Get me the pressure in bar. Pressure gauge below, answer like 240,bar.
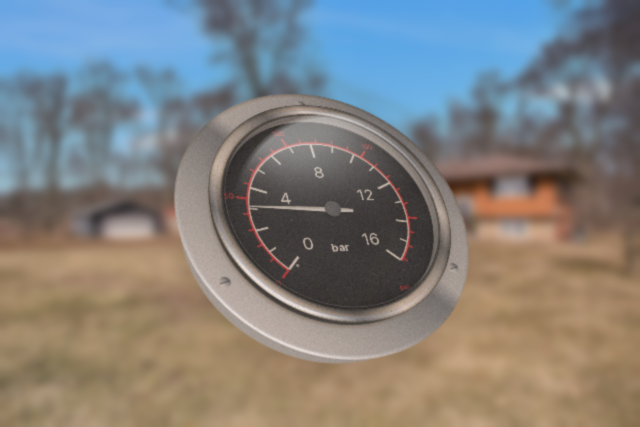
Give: 3,bar
